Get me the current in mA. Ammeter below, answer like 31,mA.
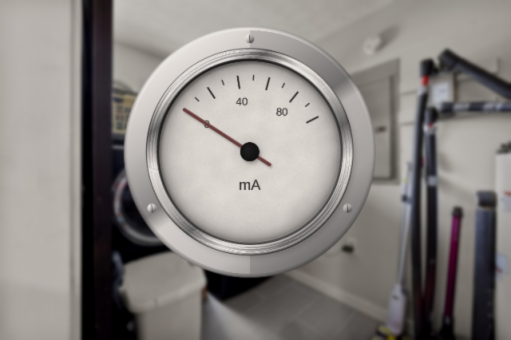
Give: 0,mA
